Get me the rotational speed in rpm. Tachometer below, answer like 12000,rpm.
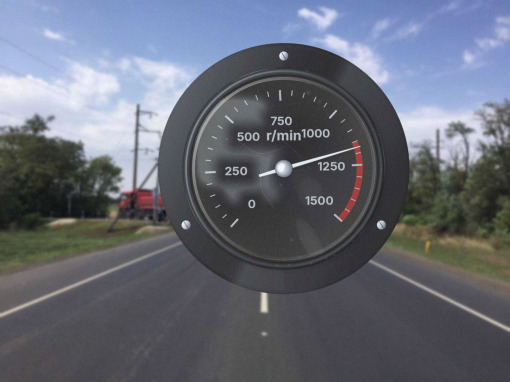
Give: 1175,rpm
